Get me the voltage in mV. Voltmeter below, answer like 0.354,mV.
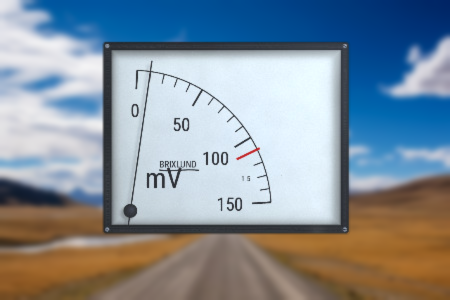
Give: 10,mV
